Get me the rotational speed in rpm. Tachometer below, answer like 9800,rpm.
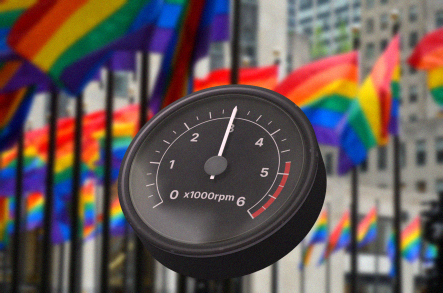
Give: 3000,rpm
